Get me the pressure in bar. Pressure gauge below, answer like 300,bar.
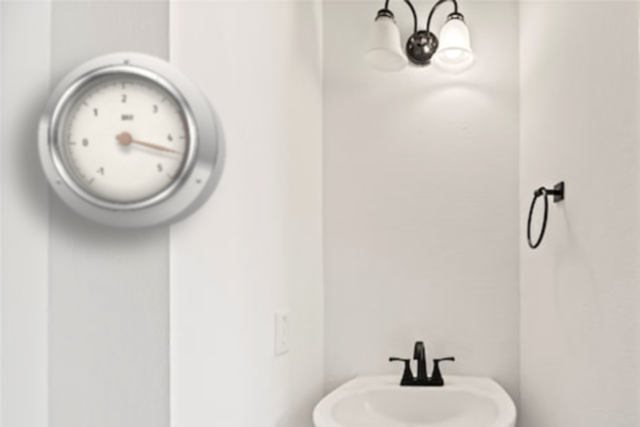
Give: 4.4,bar
